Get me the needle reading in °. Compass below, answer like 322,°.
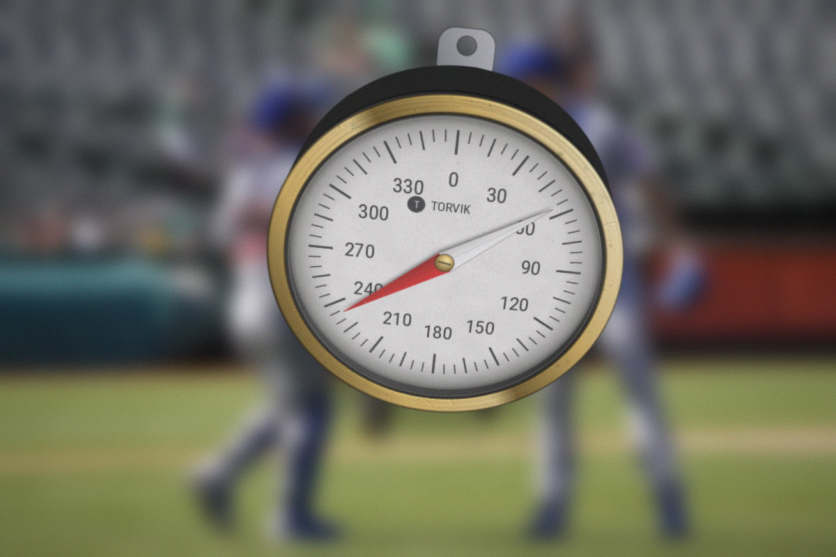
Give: 235,°
